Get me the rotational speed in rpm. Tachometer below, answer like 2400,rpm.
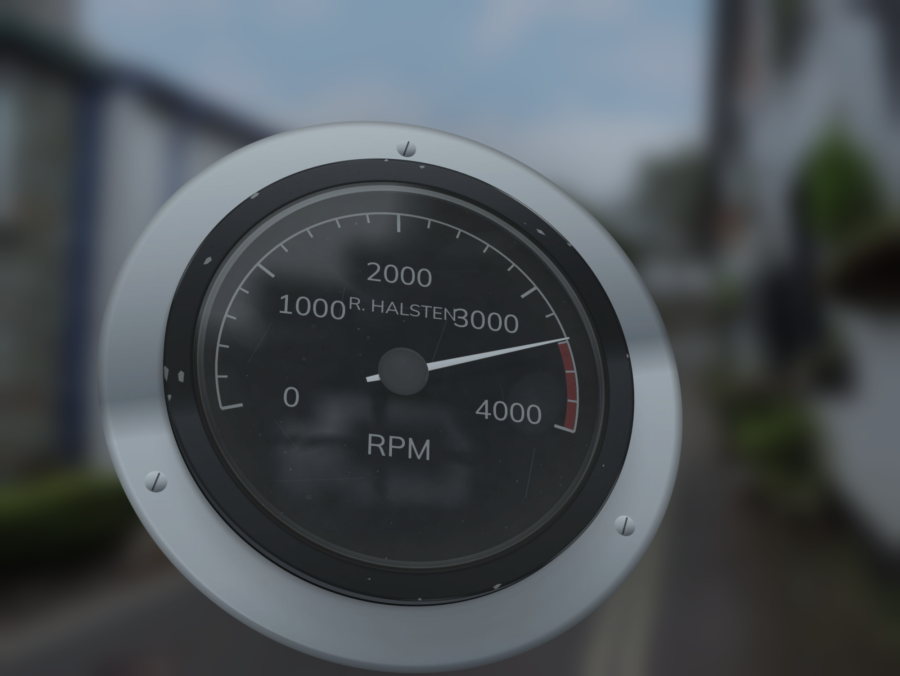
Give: 3400,rpm
